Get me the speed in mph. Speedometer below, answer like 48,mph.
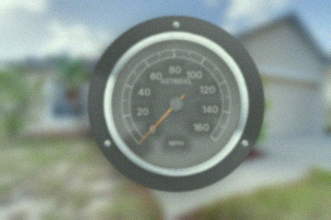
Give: 0,mph
